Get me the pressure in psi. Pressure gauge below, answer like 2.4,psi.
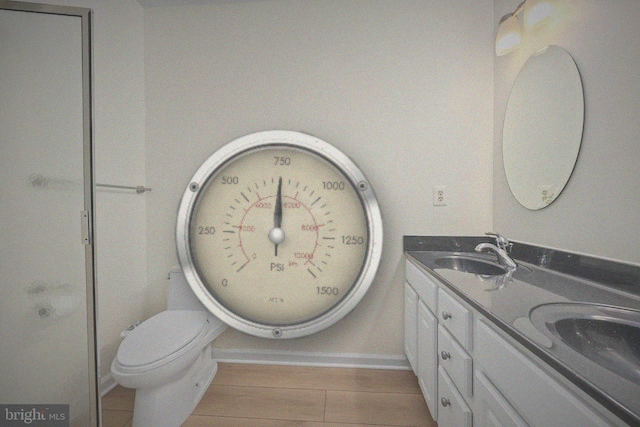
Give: 750,psi
